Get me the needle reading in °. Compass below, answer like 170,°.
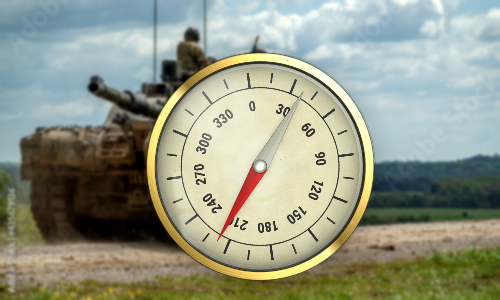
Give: 217.5,°
